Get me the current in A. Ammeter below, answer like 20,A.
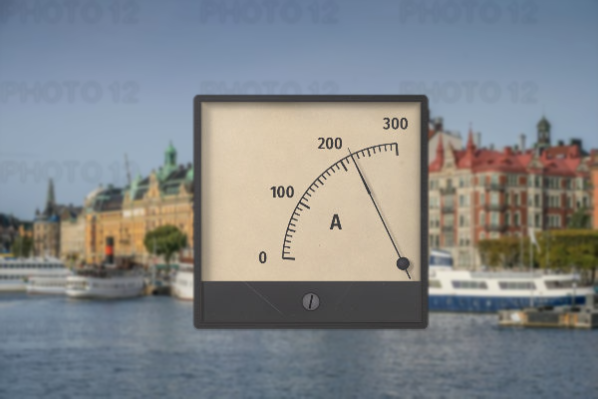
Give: 220,A
